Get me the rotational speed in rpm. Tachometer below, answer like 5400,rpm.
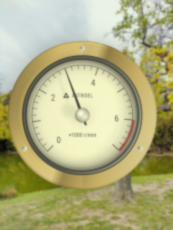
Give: 3000,rpm
